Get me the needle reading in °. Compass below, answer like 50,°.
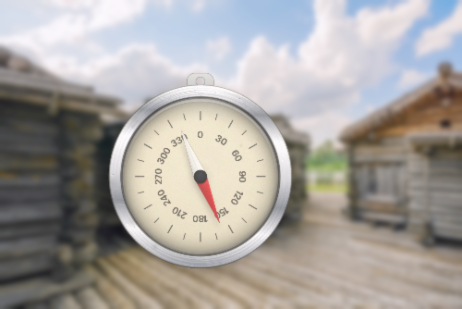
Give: 157.5,°
